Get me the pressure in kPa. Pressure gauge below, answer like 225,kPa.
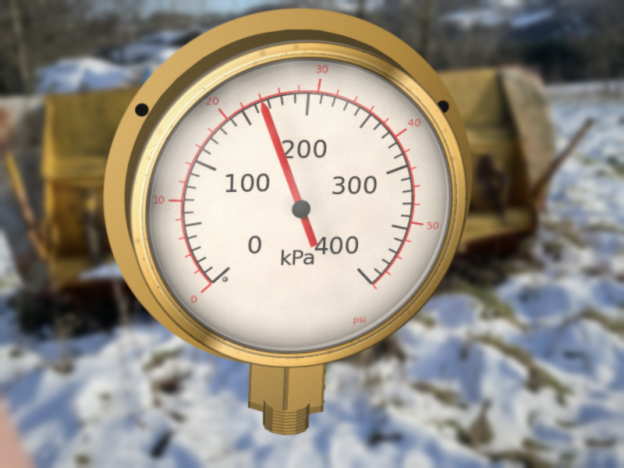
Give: 165,kPa
